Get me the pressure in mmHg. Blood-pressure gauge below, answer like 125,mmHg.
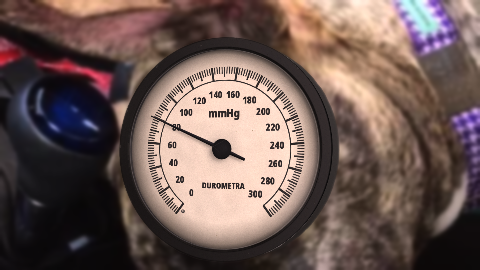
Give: 80,mmHg
